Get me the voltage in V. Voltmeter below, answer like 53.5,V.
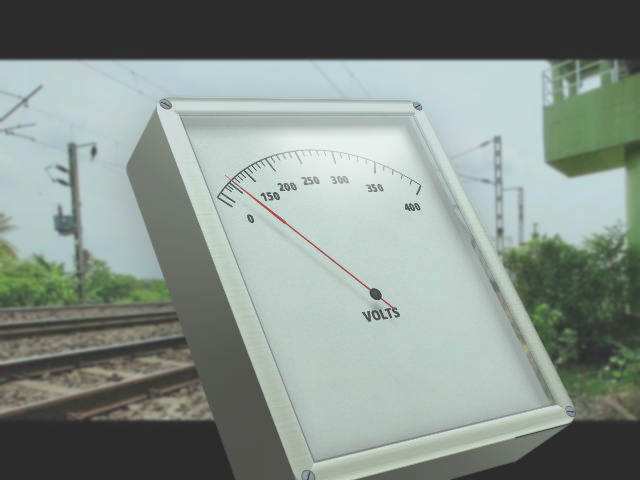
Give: 100,V
